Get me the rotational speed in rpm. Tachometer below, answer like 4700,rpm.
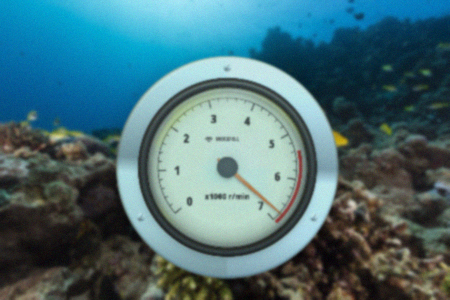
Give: 6800,rpm
